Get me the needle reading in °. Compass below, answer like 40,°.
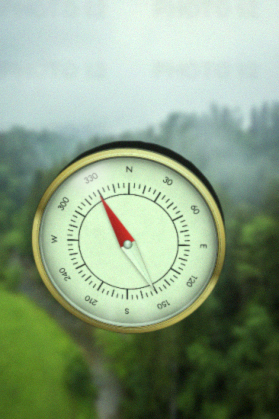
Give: 330,°
